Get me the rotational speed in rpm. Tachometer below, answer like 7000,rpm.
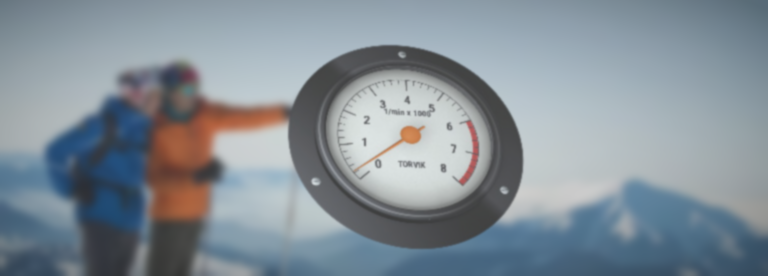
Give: 200,rpm
